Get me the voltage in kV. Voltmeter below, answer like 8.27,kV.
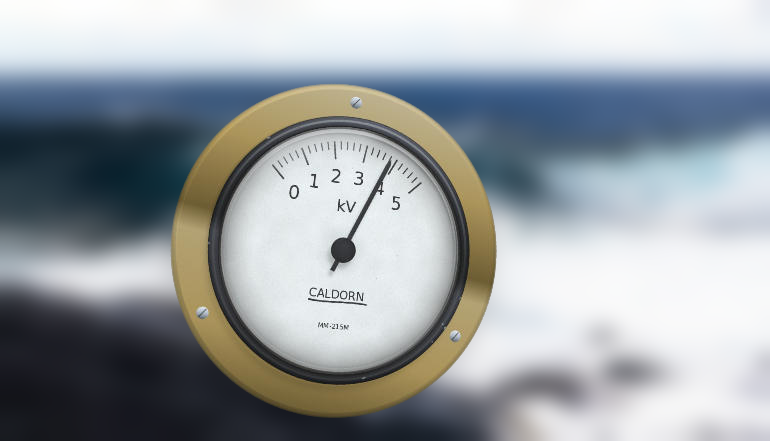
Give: 3.8,kV
